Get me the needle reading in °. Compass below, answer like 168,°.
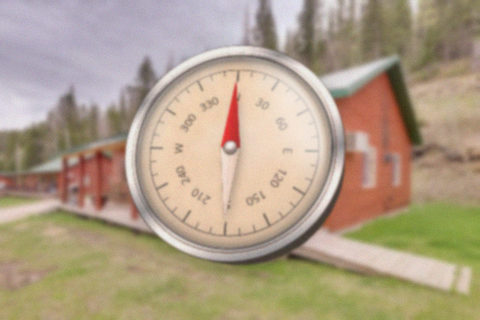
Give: 0,°
